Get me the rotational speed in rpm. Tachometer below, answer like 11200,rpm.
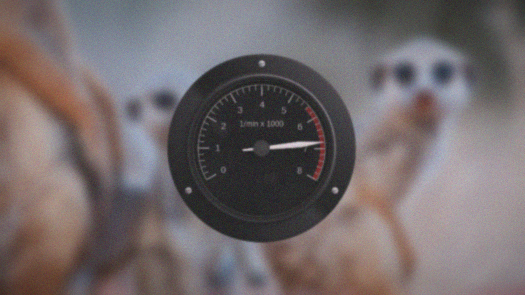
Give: 6800,rpm
